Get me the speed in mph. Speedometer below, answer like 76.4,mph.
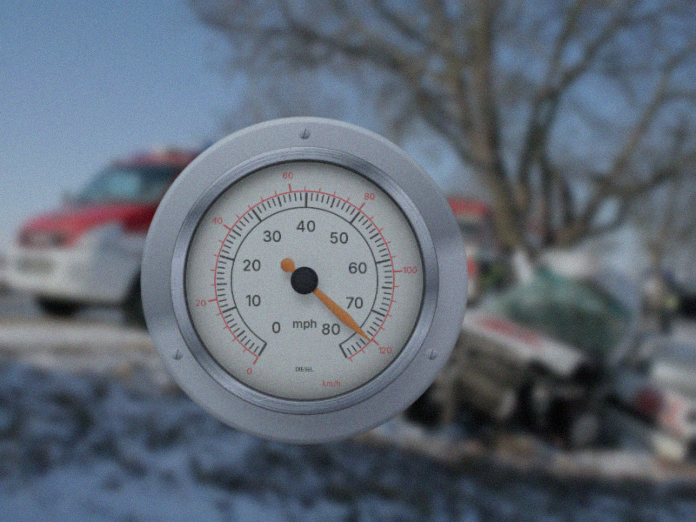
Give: 75,mph
